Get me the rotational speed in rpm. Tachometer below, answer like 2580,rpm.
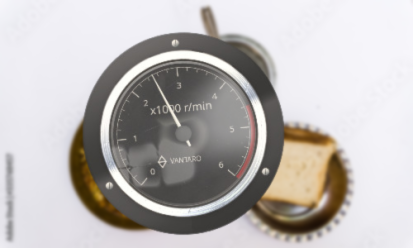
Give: 2500,rpm
